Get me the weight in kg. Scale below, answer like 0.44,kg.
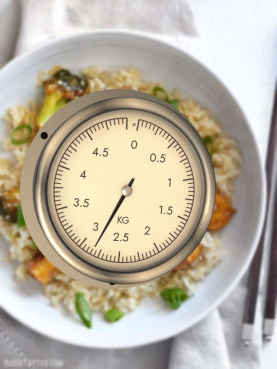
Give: 2.85,kg
